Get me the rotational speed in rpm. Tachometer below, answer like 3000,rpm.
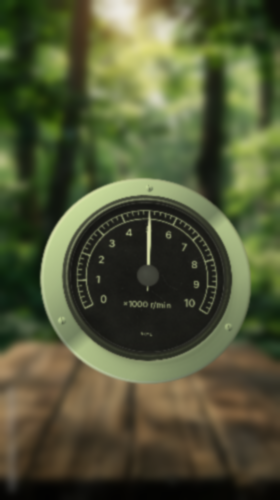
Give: 5000,rpm
